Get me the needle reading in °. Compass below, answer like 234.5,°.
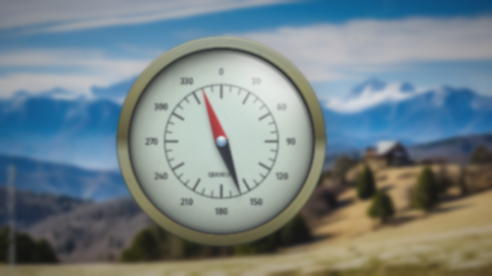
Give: 340,°
